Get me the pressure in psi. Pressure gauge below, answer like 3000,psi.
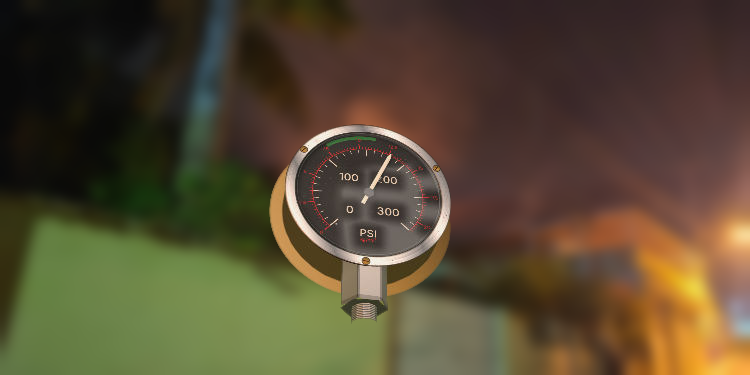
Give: 180,psi
